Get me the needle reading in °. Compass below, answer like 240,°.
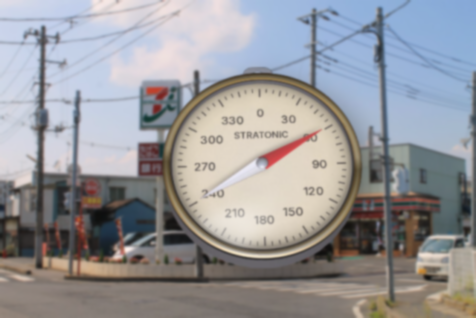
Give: 60,°
